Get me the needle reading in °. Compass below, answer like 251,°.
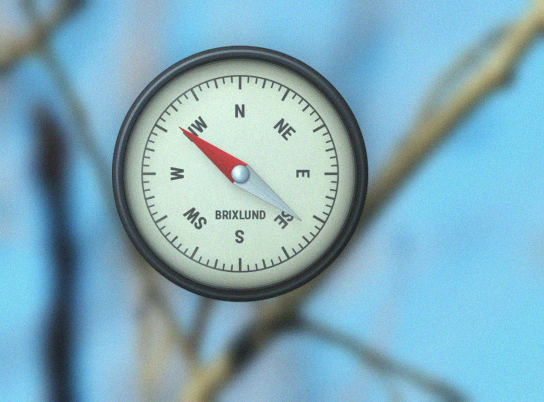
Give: 307.5,°
